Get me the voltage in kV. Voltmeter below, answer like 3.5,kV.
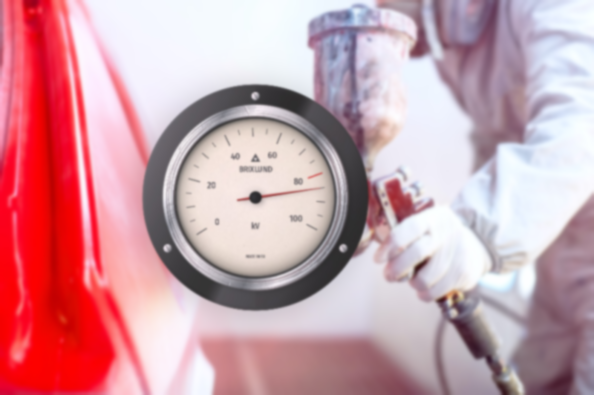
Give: 85,kV
